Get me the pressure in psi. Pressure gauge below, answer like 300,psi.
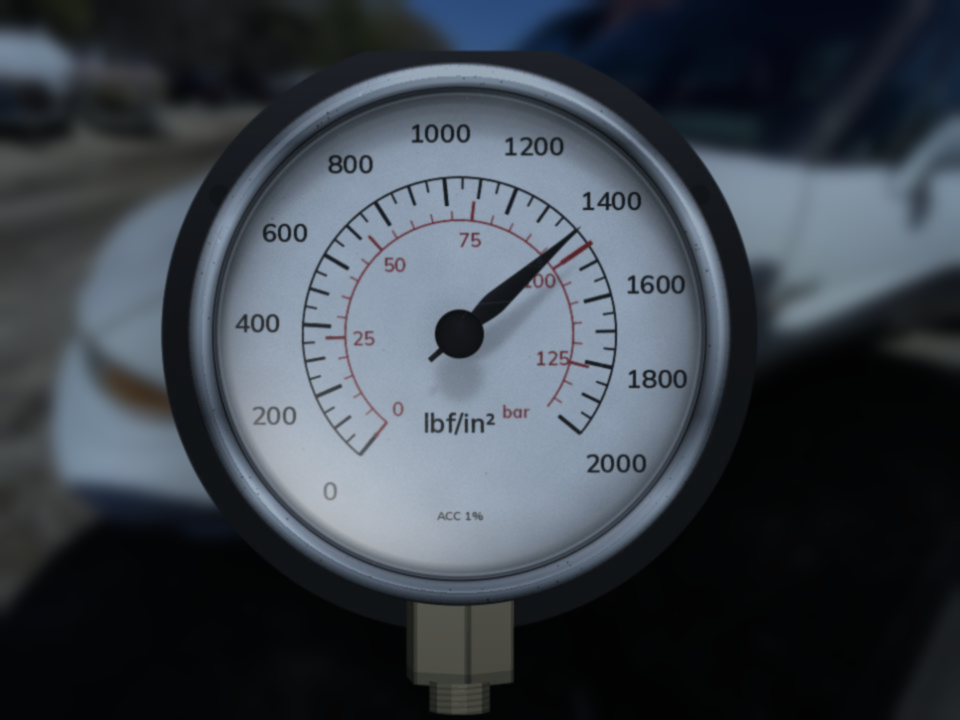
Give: 1400,psi
